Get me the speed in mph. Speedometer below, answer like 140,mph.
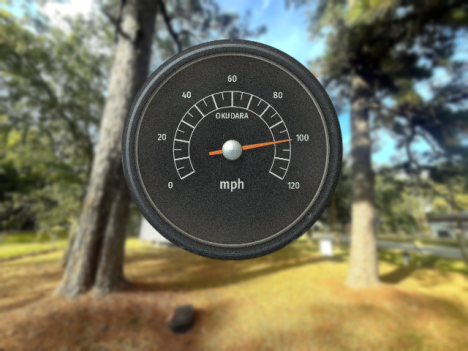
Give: 100,mph
